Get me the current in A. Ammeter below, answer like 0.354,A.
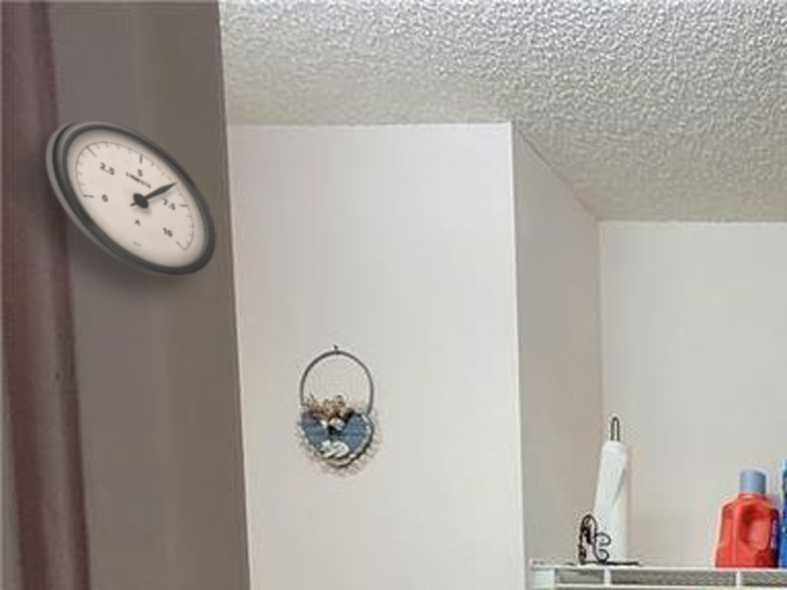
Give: 6.5,A
